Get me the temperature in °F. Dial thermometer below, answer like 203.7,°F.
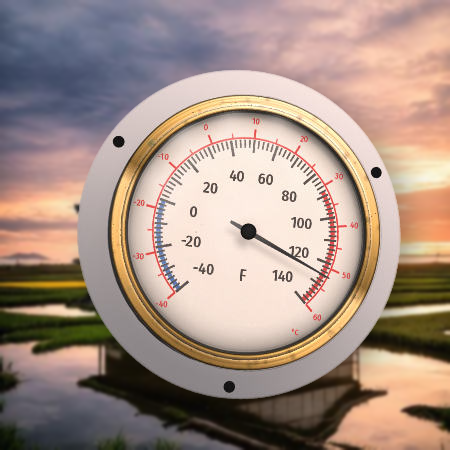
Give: 126,°F
